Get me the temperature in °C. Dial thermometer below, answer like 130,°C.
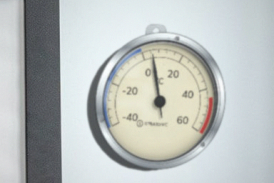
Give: 4,°C
